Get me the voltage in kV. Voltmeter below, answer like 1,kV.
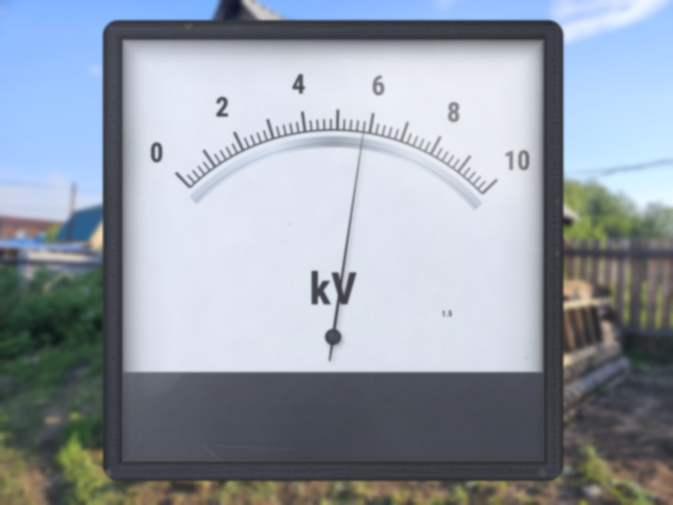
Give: 5.8,kV
